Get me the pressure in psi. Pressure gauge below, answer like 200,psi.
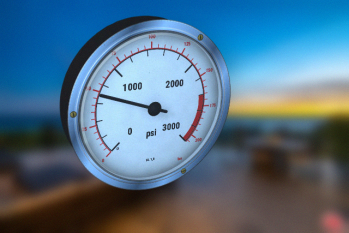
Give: 700,psi
